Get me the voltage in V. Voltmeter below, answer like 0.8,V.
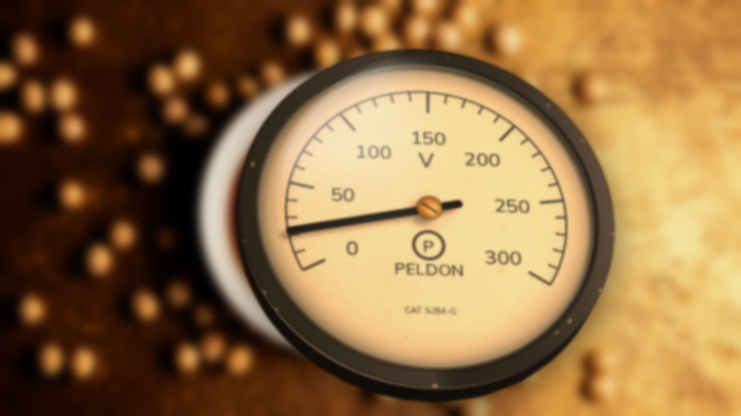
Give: 20,V
